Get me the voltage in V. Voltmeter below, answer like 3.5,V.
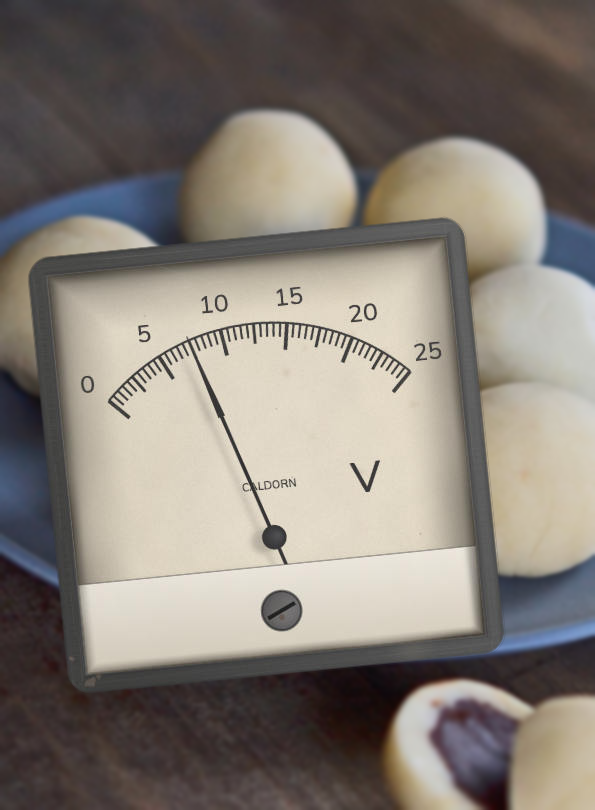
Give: 7.5,V
